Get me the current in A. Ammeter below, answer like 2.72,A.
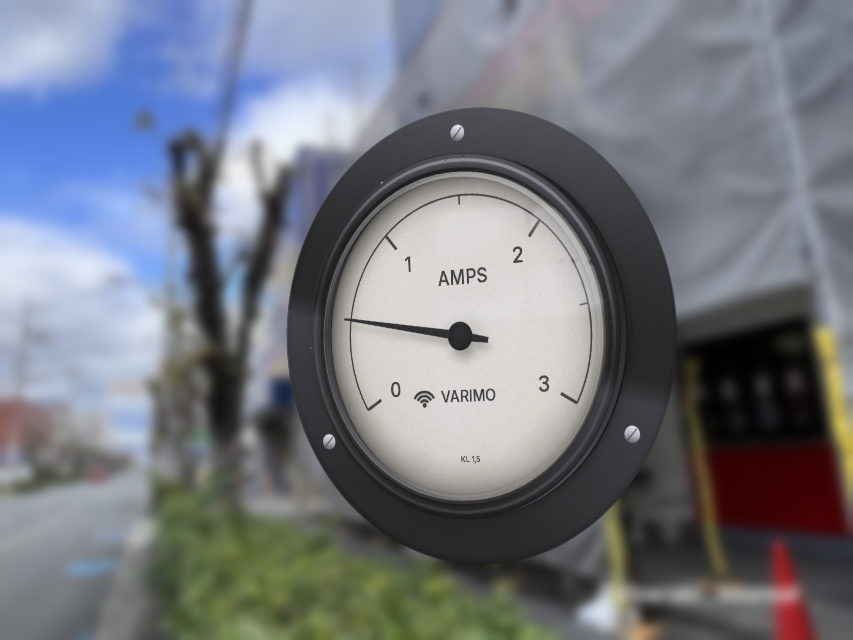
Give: 0.5,A
